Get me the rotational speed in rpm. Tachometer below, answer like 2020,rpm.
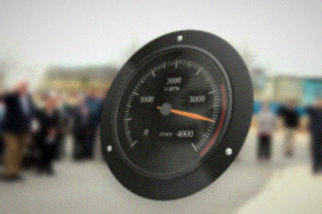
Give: 3500,rpm
